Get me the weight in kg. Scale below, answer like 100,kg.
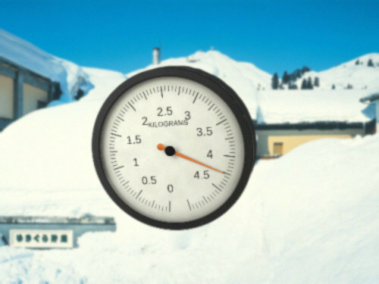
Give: 4.25,kg
